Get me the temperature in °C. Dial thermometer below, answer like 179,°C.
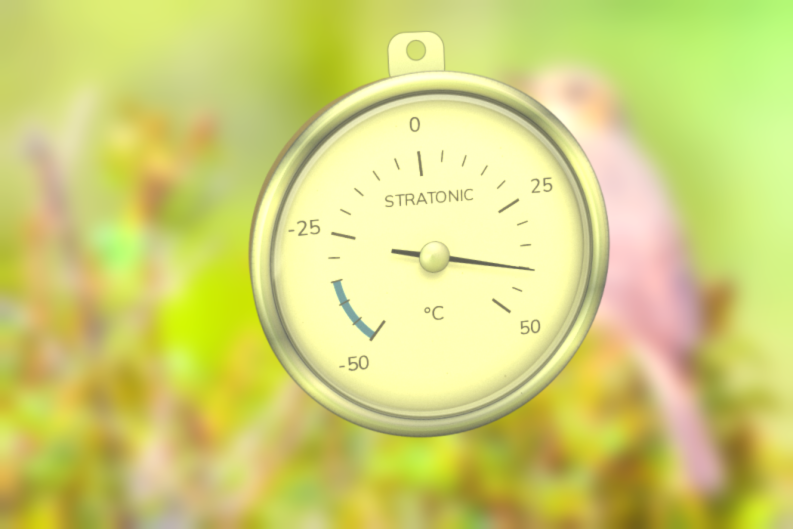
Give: 40,°C
